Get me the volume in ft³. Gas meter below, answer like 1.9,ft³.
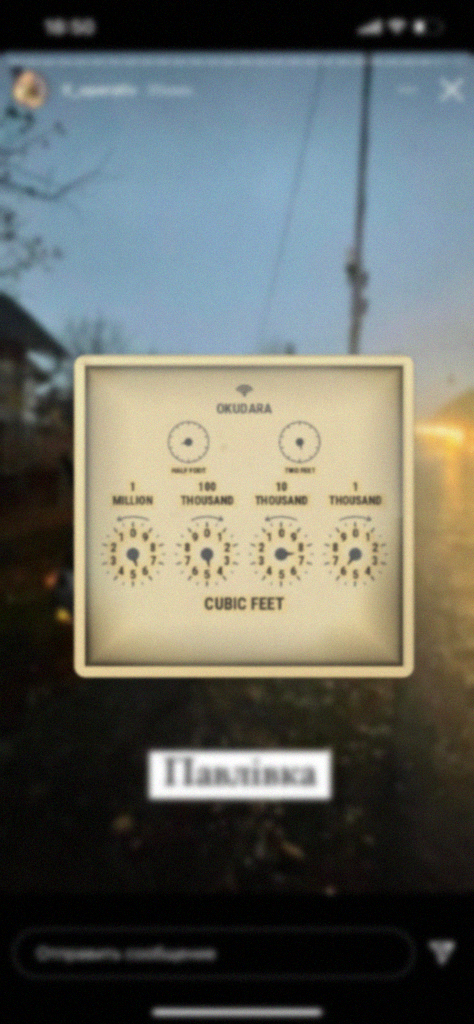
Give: 547600,ft³
